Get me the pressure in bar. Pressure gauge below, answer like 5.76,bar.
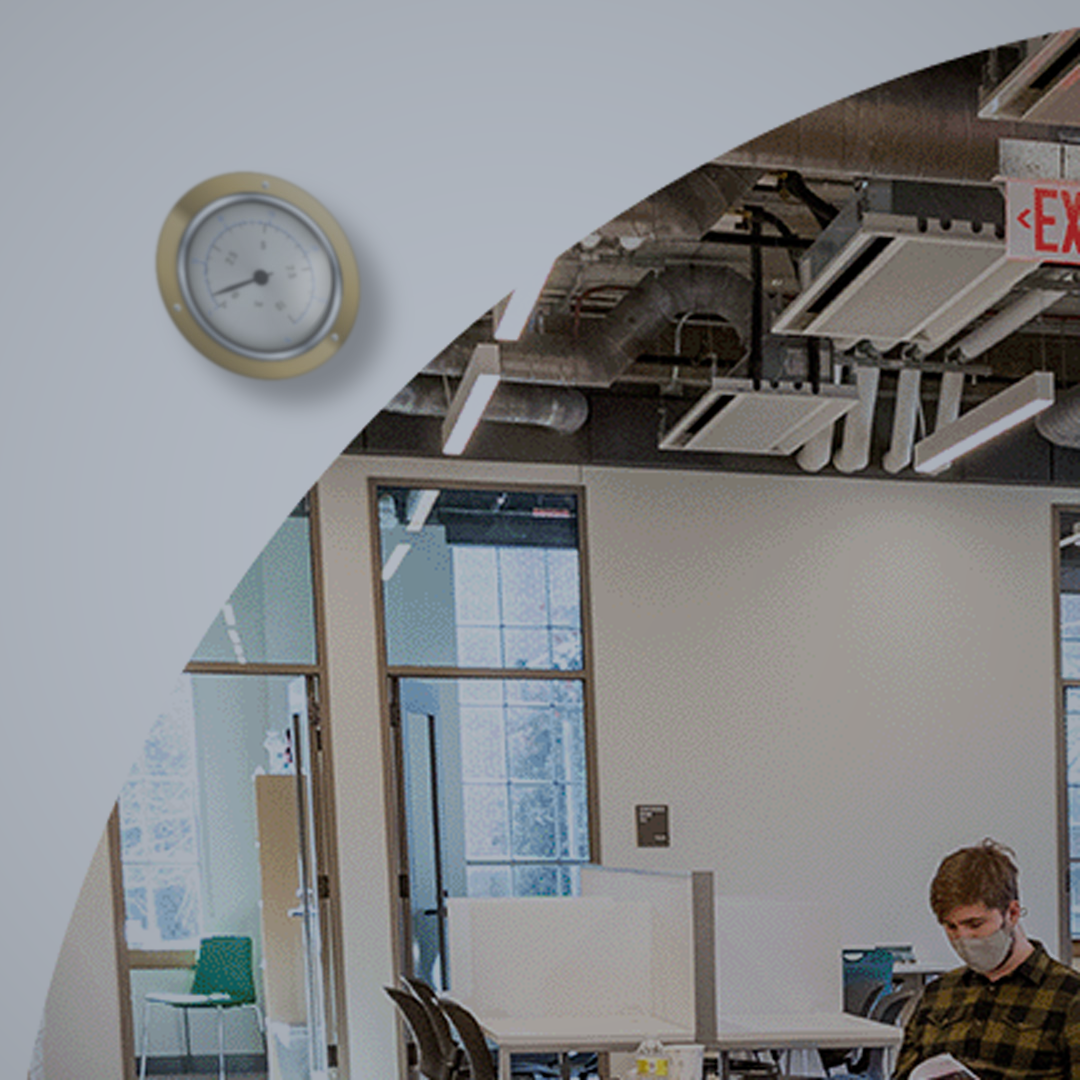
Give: 0.5,bar
